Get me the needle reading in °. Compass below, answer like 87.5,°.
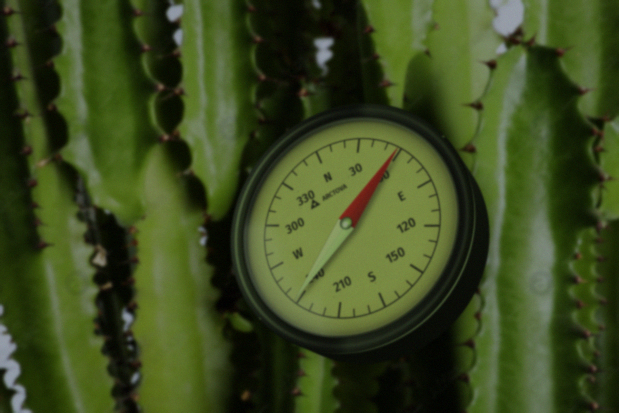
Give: 60,°
